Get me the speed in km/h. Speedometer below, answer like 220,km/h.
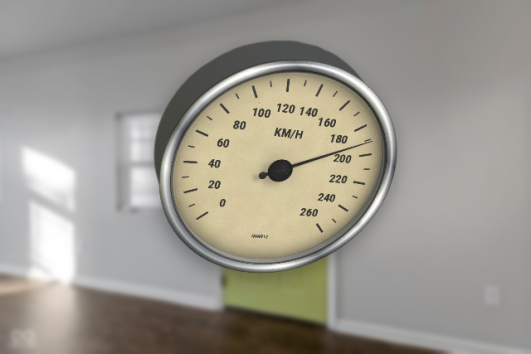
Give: 190,km/h
